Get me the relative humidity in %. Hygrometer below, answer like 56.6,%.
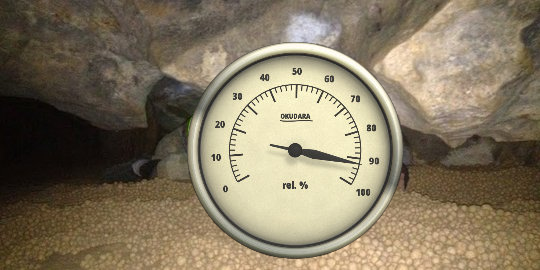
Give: 92,%
